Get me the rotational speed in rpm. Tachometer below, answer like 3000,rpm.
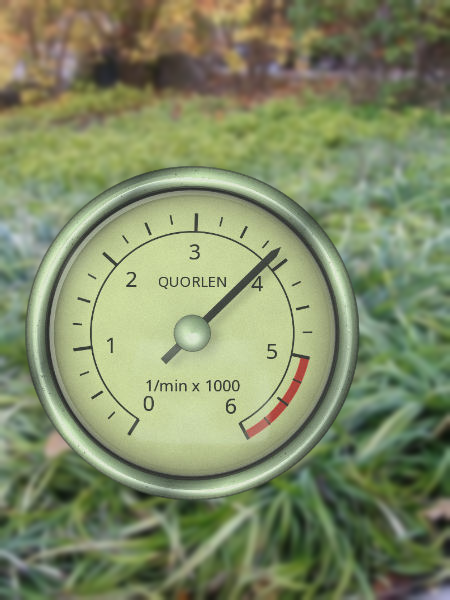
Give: 3875,rpm
